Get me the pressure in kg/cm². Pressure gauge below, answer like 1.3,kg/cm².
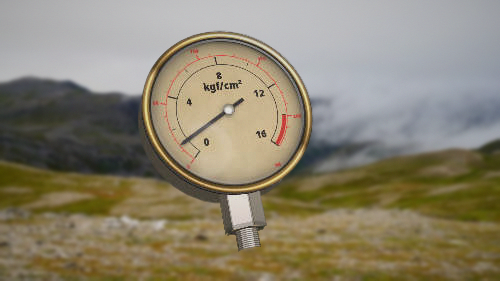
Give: 1,kg/cm²
